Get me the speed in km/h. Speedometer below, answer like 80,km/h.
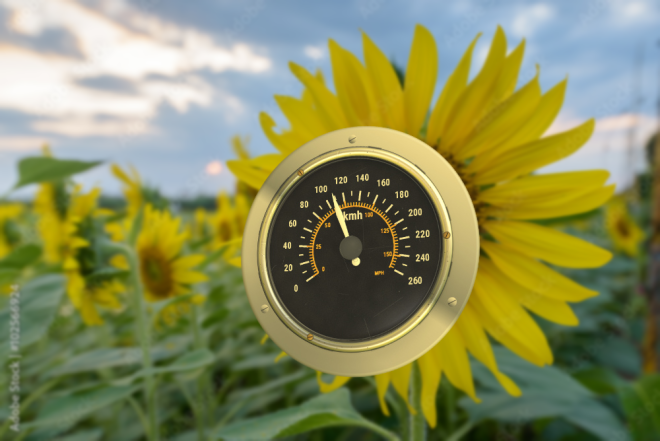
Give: 110,km/h
